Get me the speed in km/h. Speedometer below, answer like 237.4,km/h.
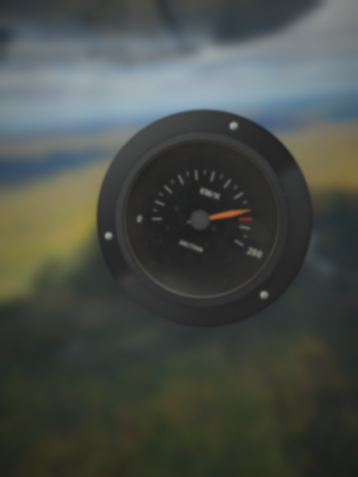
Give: 160,km/h
